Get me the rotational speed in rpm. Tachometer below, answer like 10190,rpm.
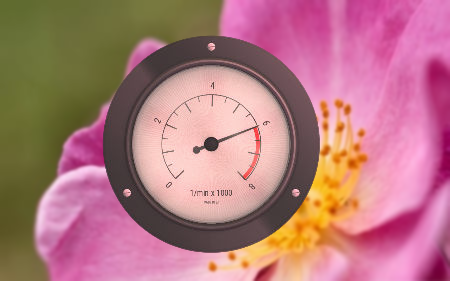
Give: 6000,rpm
